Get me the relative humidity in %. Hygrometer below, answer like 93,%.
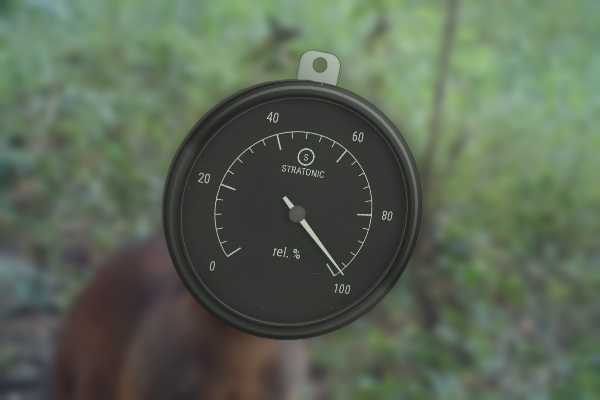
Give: 98,%
